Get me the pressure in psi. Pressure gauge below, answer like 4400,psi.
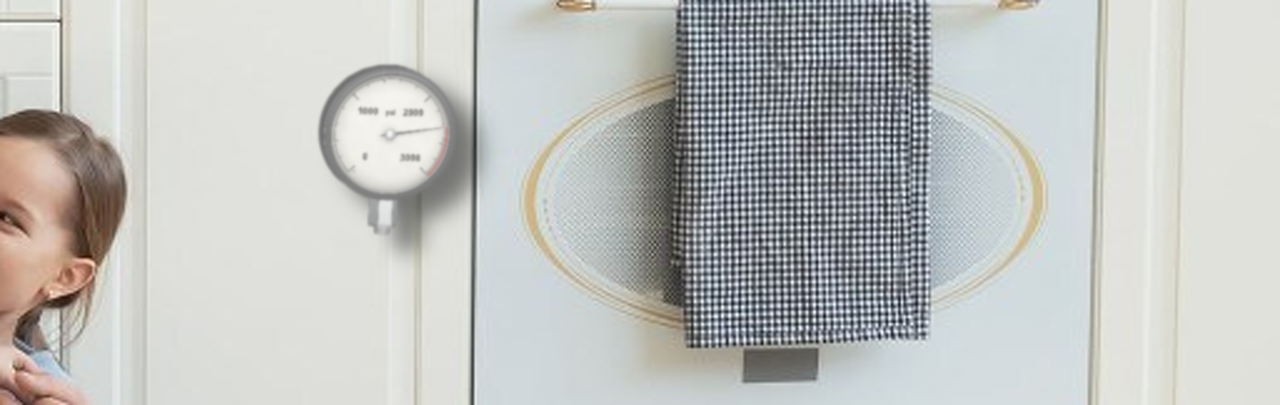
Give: 2400,psi
